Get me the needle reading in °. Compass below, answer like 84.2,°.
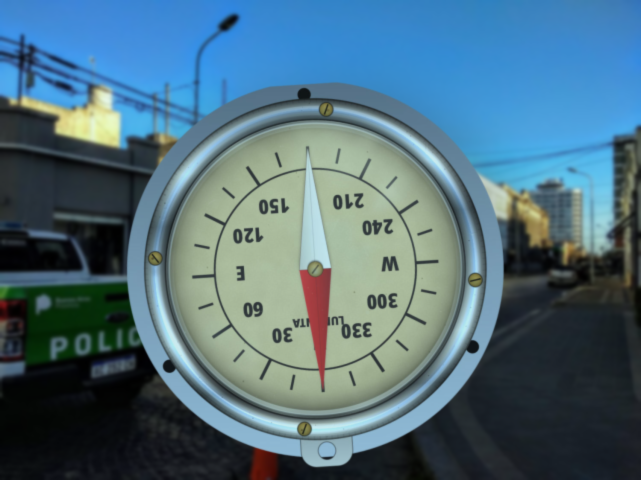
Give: 0,°
